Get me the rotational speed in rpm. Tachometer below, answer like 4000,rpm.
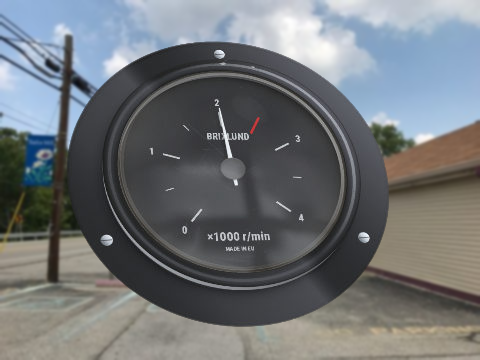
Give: 2000,rpm
